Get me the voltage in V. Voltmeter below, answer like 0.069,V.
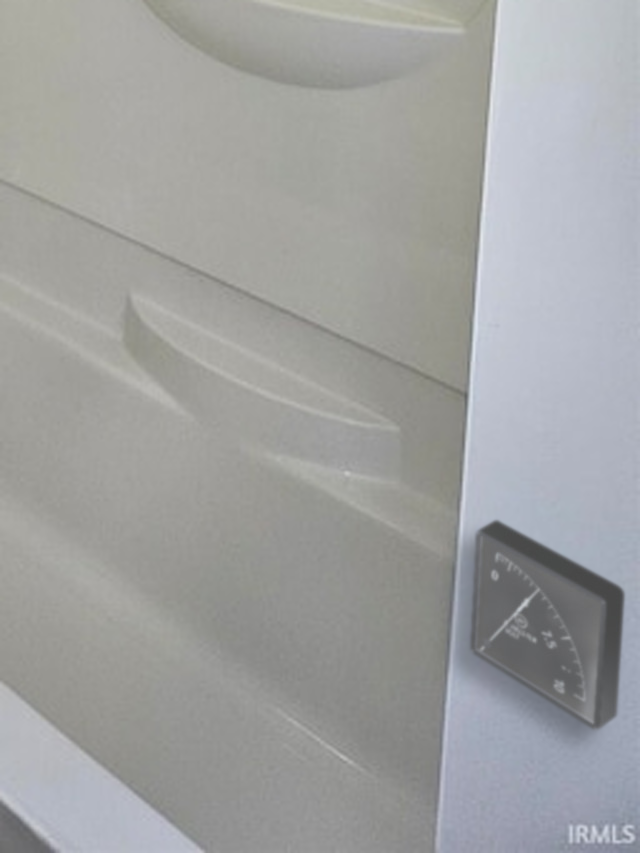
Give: 5,V
